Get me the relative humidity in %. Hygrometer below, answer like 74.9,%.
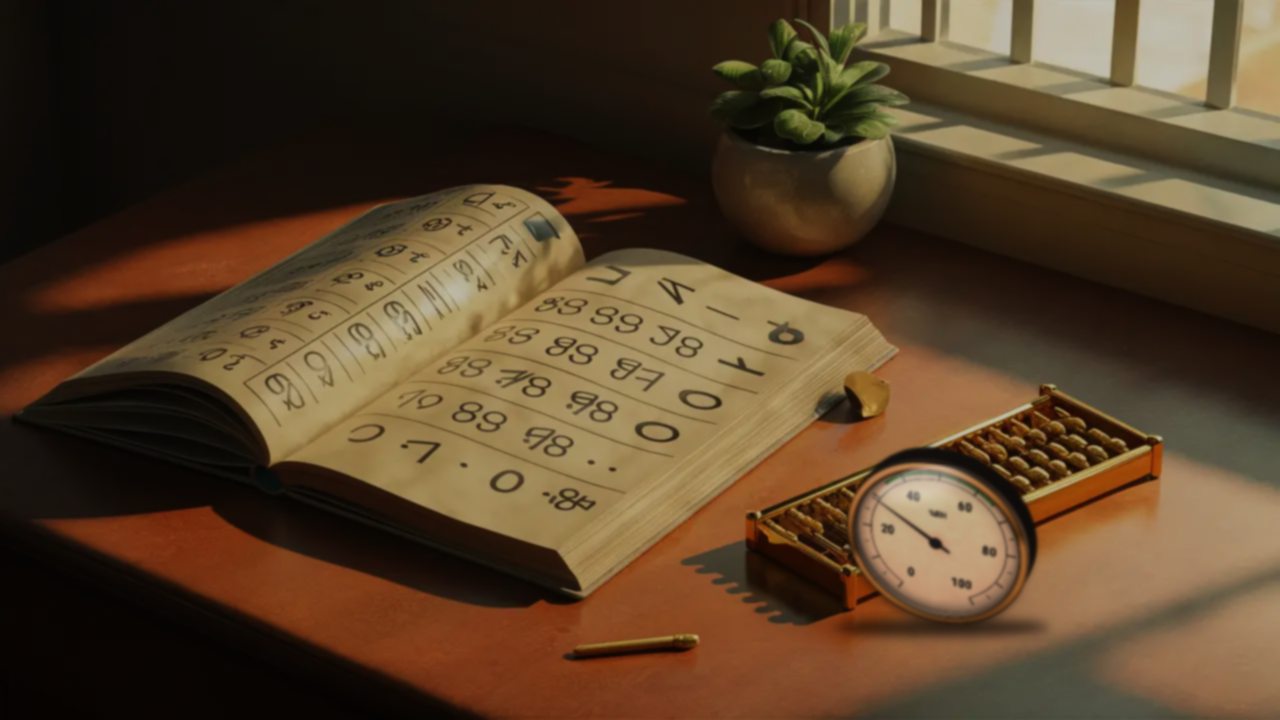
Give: 30,%
